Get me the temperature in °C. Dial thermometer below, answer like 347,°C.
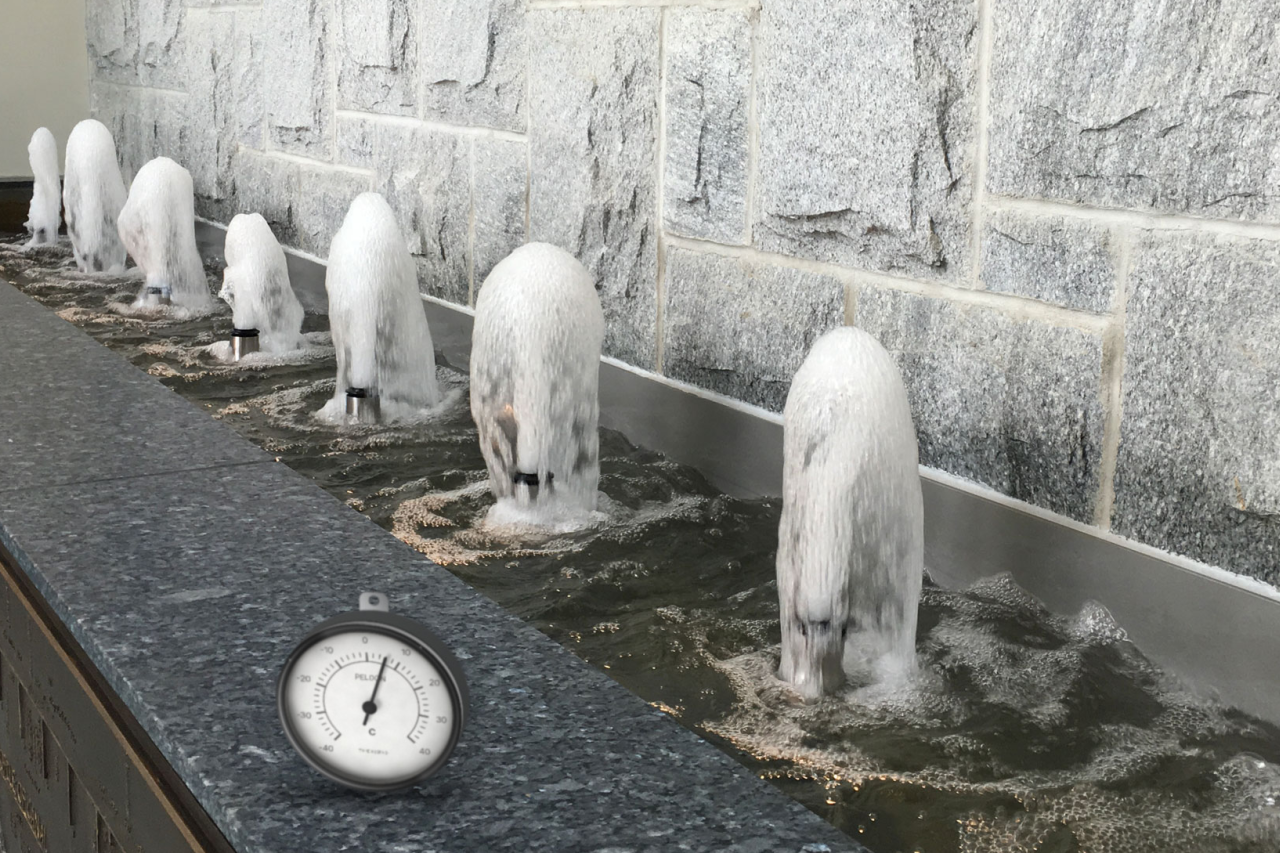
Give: 6,°C
